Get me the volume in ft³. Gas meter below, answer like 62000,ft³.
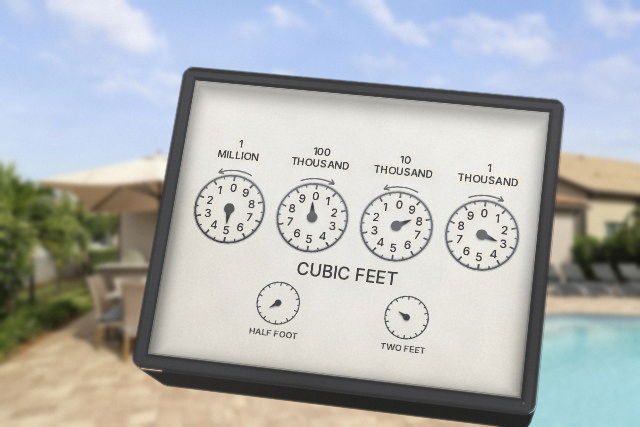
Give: 498300,ft³
